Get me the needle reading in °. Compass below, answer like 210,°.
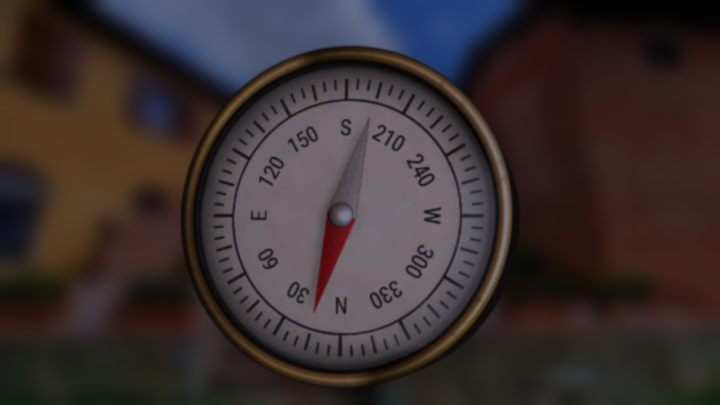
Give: 15,°
